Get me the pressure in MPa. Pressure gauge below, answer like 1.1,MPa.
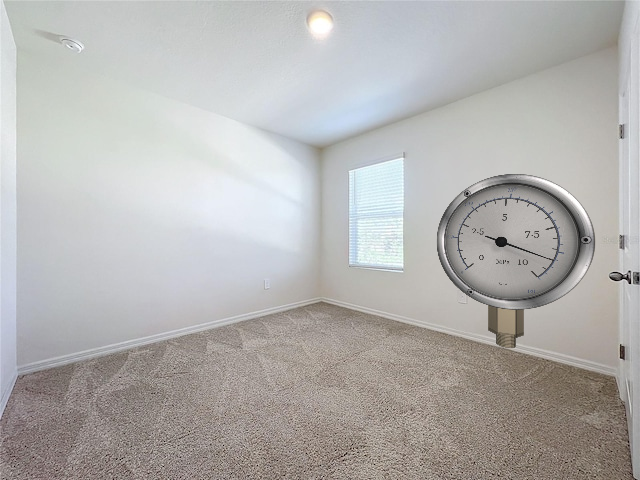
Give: 9,MPa
